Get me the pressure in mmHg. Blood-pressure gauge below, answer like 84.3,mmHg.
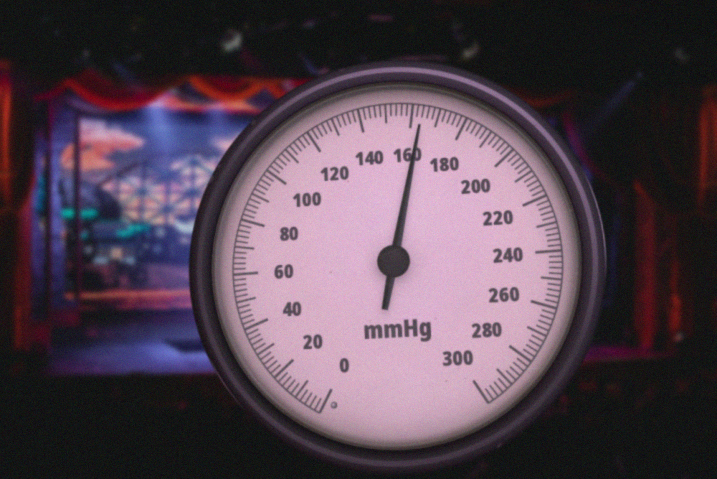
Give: 164,mmHg
